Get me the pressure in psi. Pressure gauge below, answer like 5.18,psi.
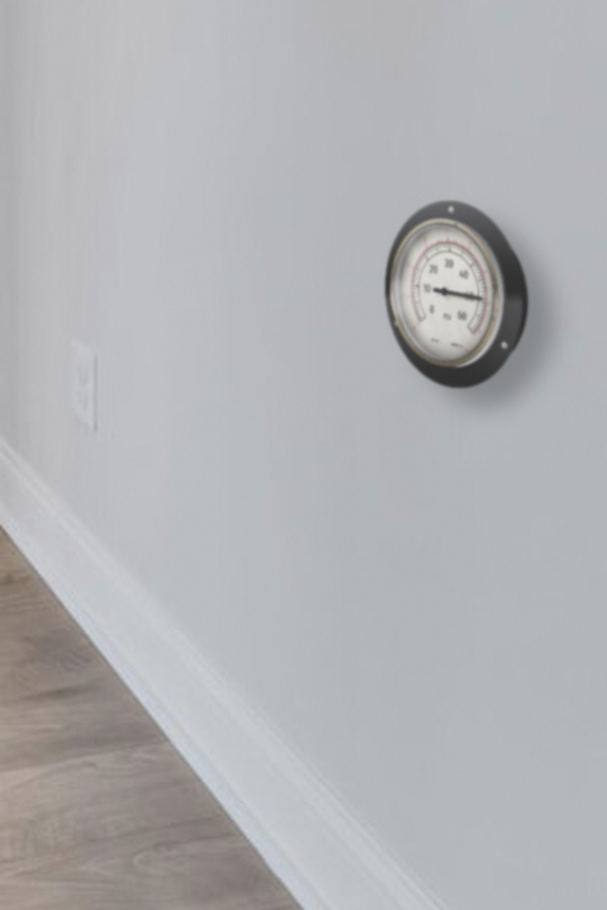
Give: 50,psi
